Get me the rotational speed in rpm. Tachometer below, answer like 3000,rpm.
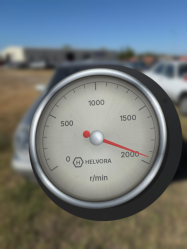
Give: 1950,rpm
